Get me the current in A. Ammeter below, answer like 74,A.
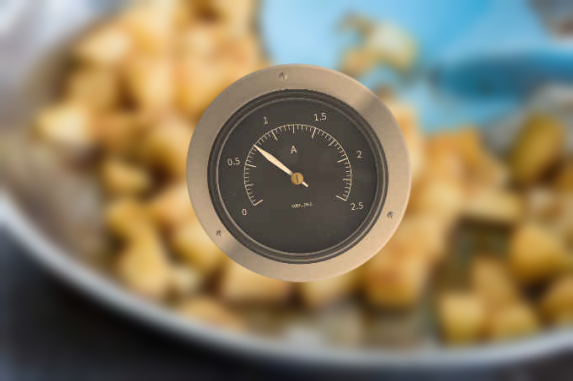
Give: 0.75,A
